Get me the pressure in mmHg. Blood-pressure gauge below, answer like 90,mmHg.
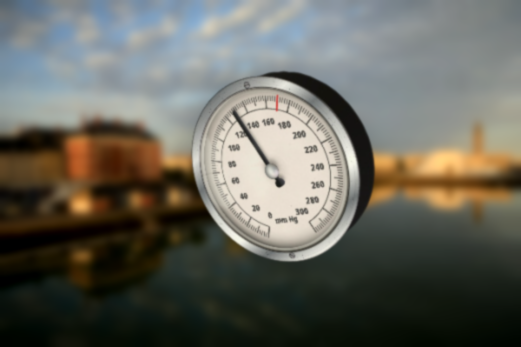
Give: 130,mmHg
